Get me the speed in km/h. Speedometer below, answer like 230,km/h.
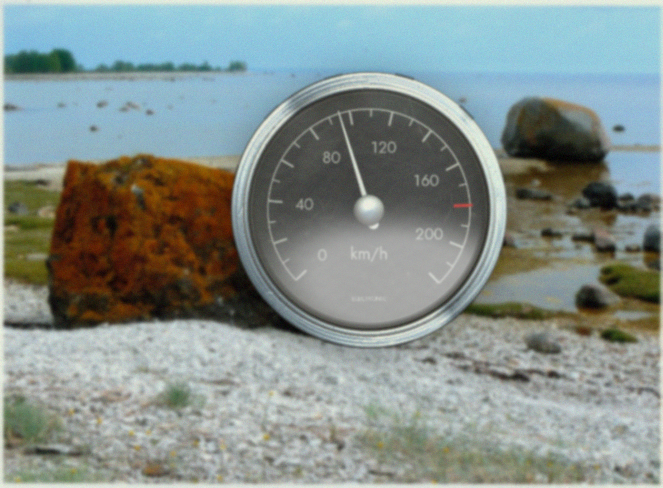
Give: 95,km/h
